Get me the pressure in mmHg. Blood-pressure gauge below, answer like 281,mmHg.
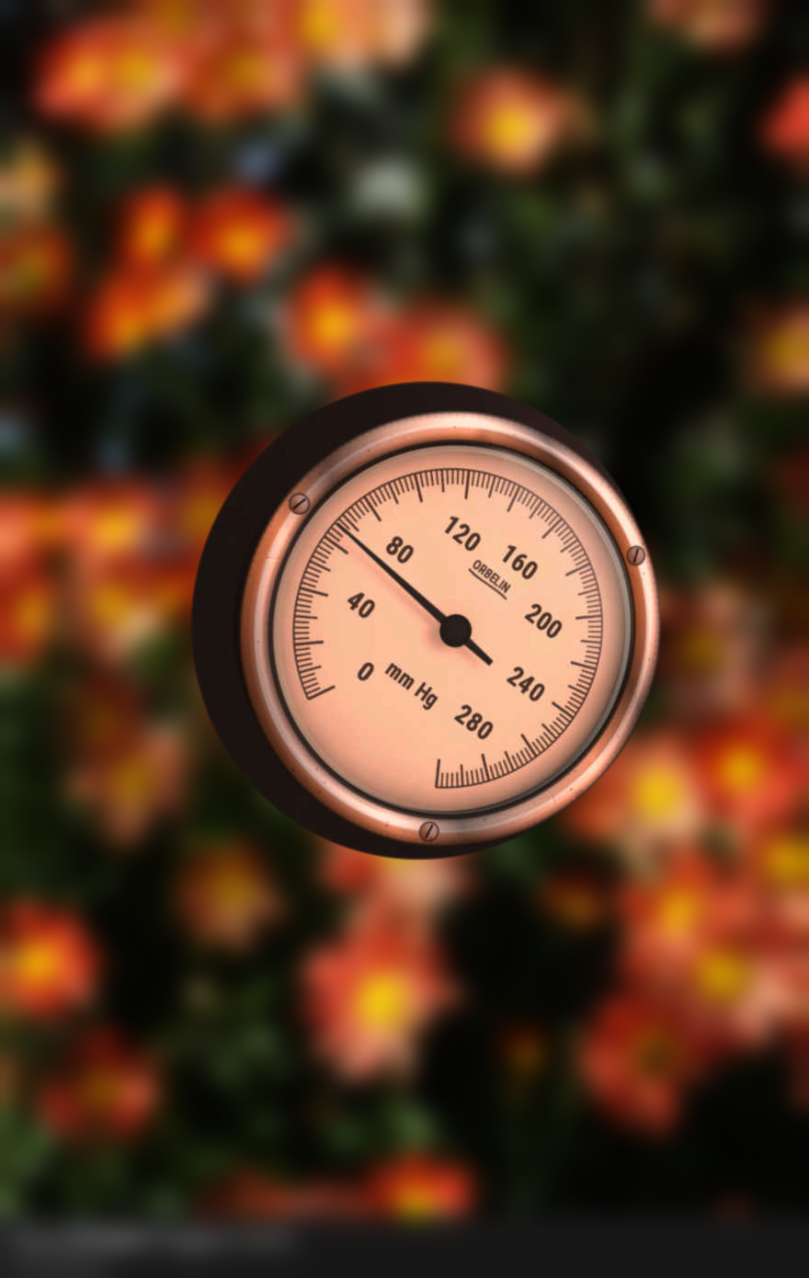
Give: 66,mmHg
